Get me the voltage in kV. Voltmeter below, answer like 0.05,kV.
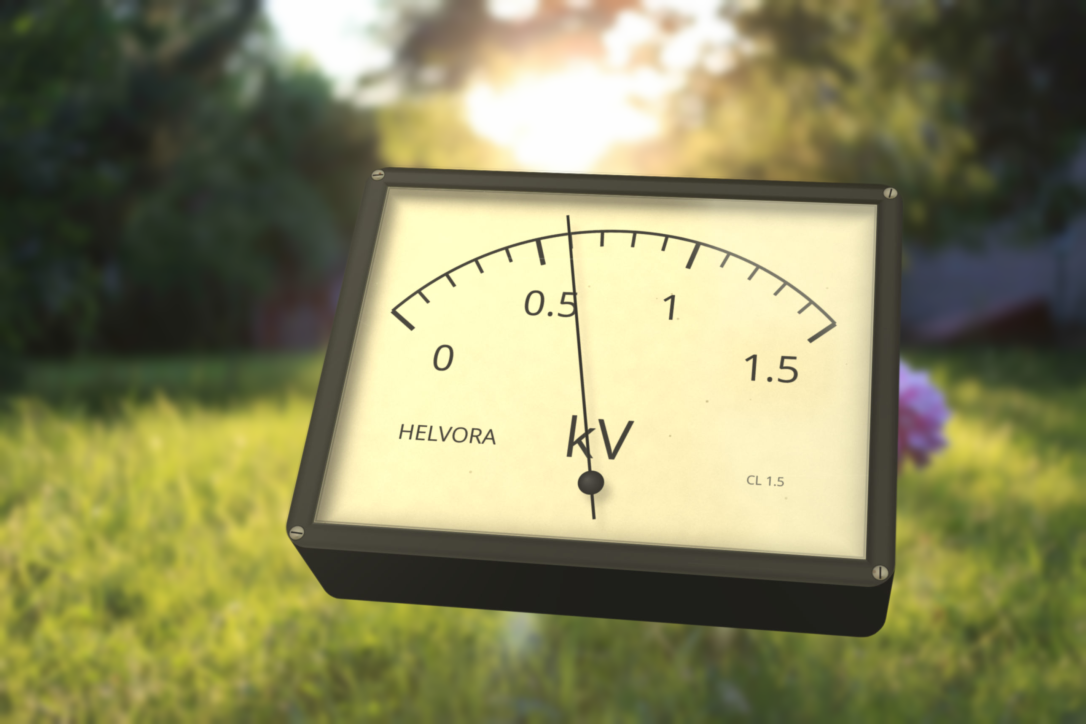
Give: 0.6,kV
